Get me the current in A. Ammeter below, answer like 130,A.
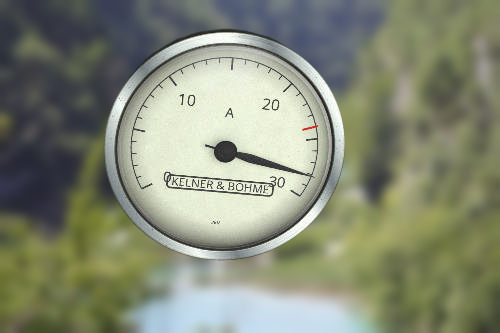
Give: 28,A
